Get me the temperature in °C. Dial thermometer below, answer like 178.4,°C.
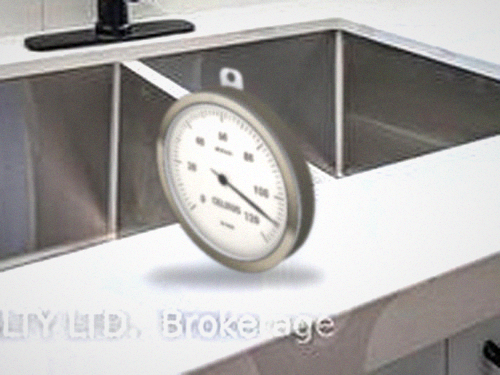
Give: 110,°C
